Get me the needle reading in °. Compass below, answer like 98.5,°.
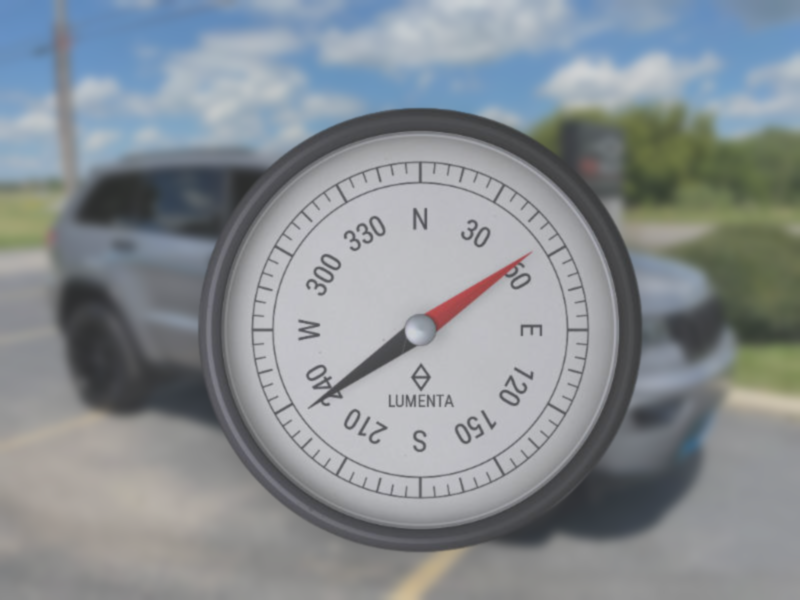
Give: 55,°
